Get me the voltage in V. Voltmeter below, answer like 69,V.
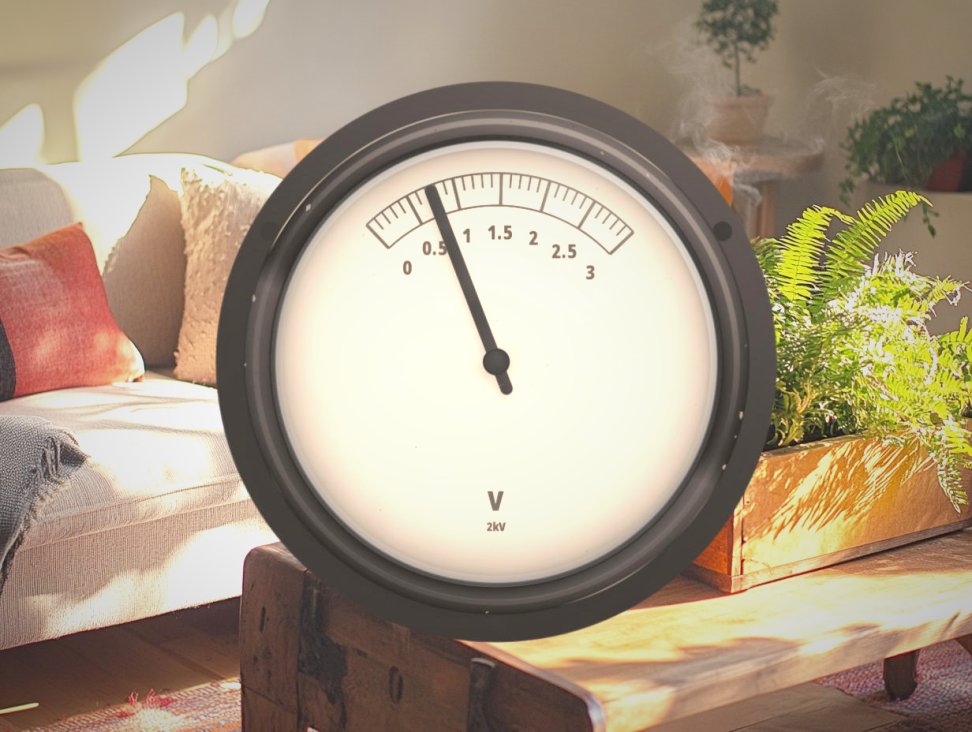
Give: 0.75,V
